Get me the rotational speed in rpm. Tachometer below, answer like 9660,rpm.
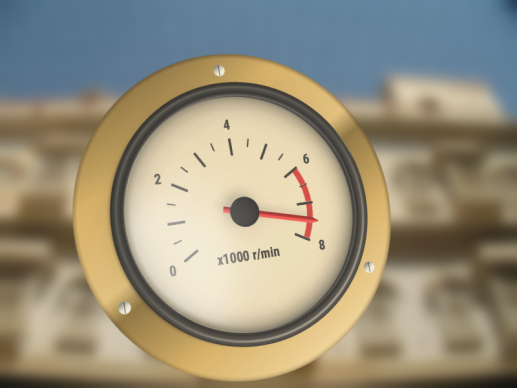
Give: 7500,rpm
